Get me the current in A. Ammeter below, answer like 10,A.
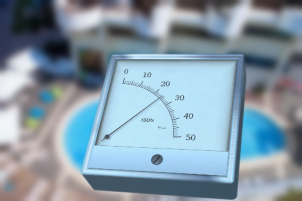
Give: 25,A
